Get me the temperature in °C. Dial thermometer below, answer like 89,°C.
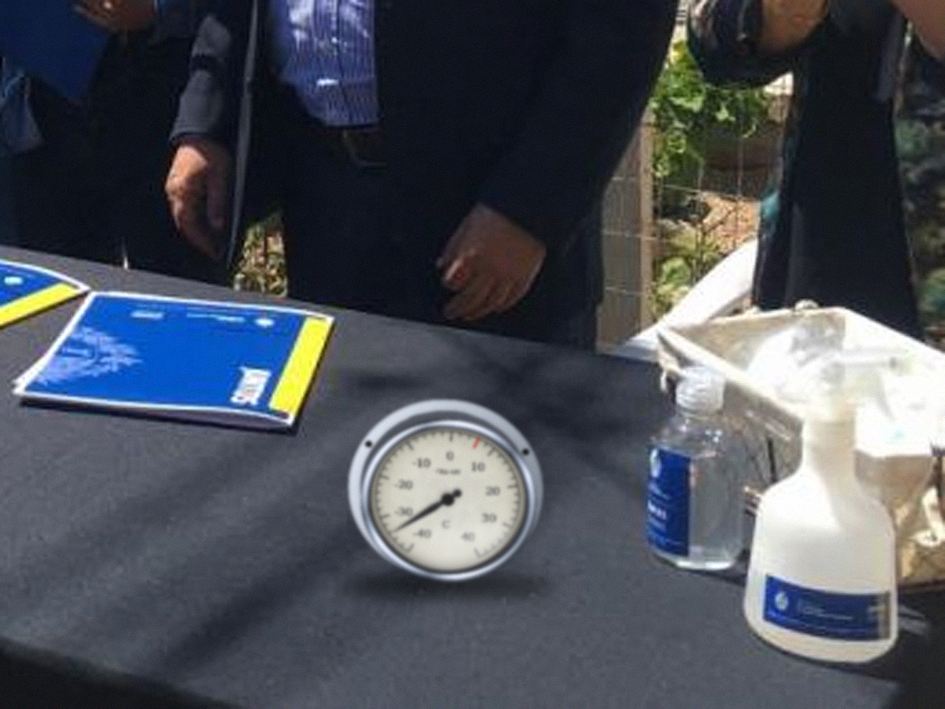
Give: -34,°C
